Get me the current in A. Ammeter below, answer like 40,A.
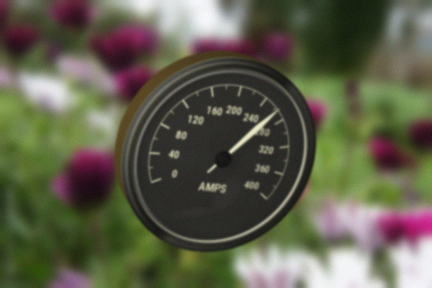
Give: 260,A
